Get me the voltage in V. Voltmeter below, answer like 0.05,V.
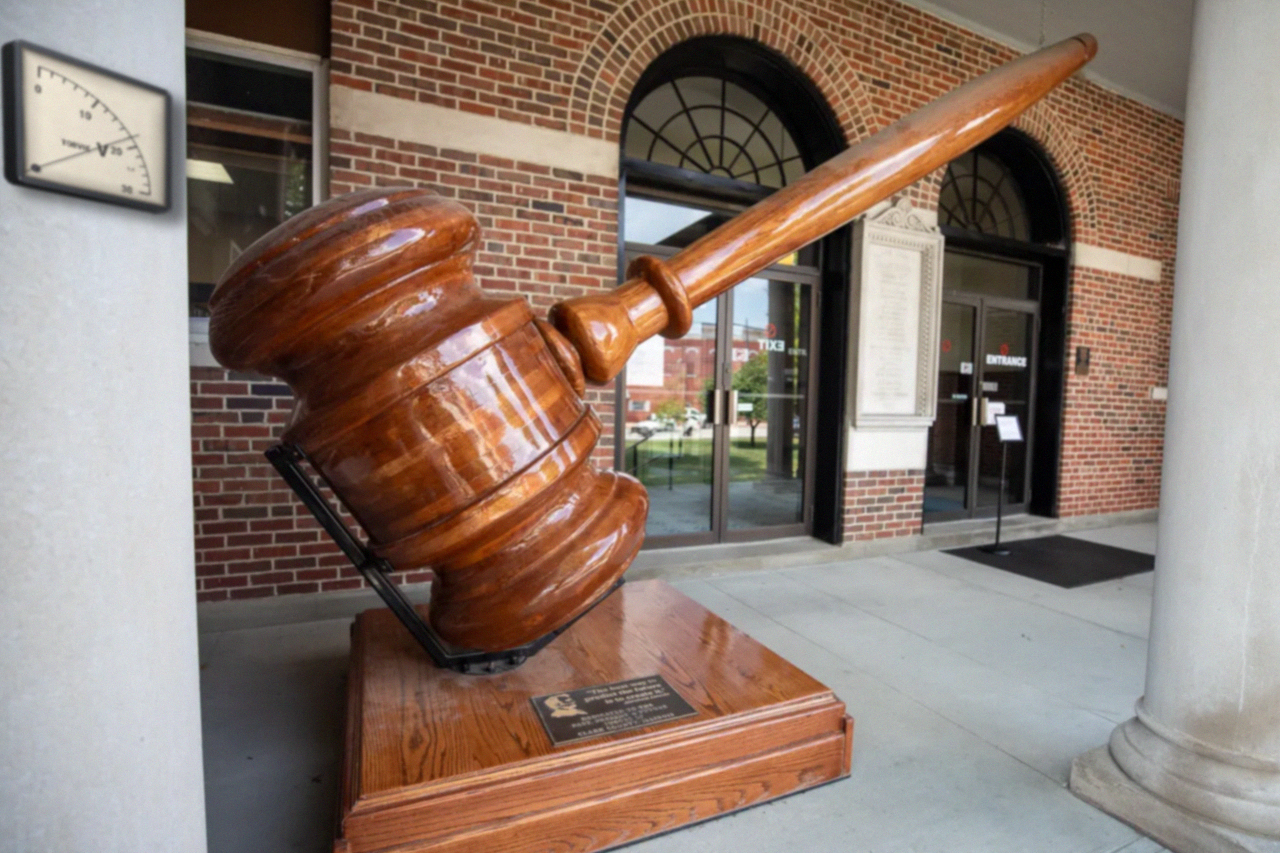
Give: 18,V
